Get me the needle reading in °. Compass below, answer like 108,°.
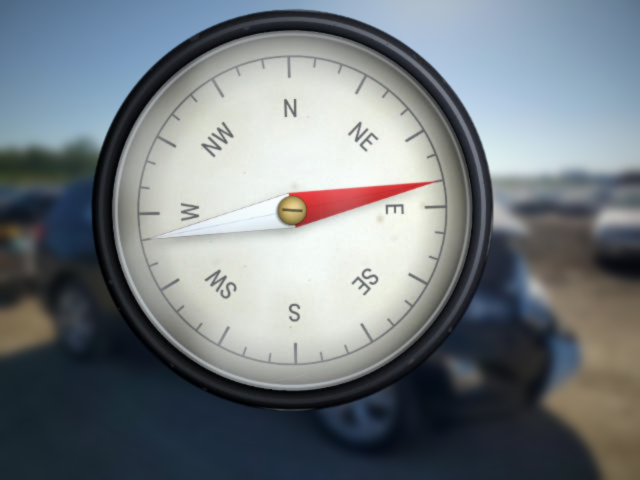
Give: 80,°
